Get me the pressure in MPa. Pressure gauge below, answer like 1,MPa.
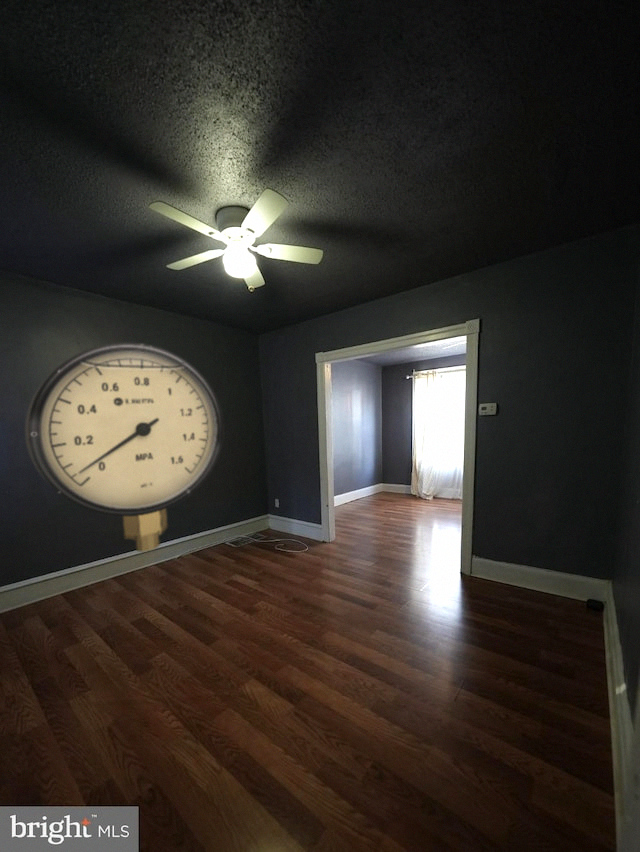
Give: 0.05,MPa
